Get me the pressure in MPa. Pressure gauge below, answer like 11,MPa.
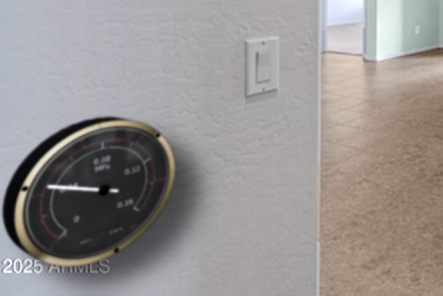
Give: 0.04,MPa
